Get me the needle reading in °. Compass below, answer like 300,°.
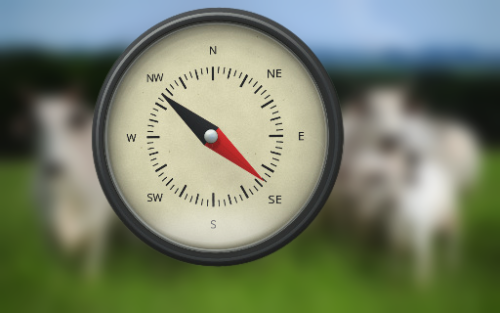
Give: 130,°
